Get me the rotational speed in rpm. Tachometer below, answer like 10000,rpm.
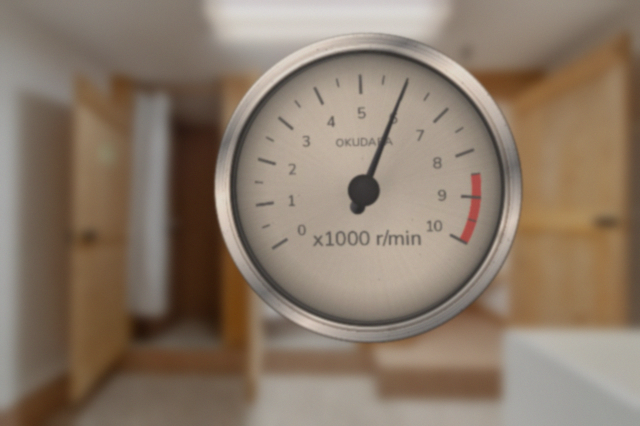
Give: 6000,rpm
